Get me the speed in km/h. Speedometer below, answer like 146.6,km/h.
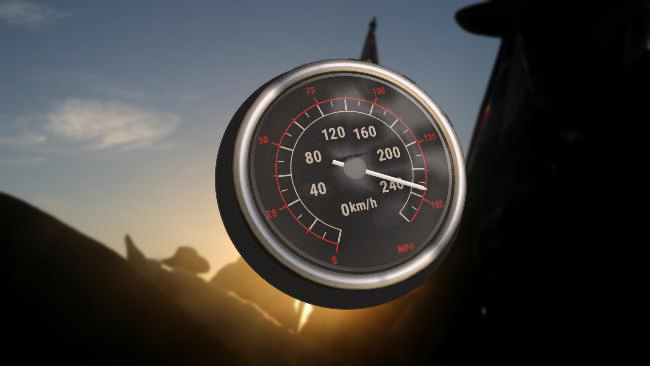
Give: 235,km/h
